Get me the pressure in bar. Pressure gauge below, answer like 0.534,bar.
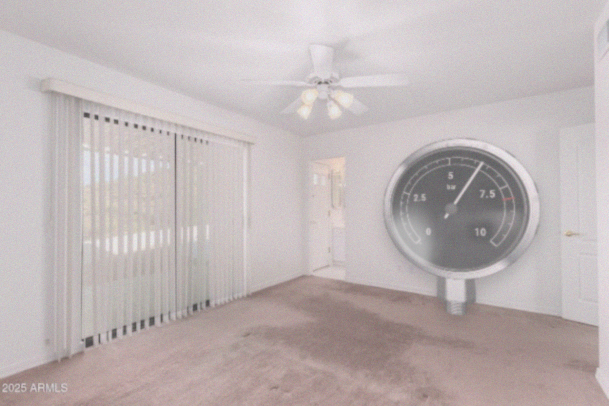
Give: 6.25,bar
